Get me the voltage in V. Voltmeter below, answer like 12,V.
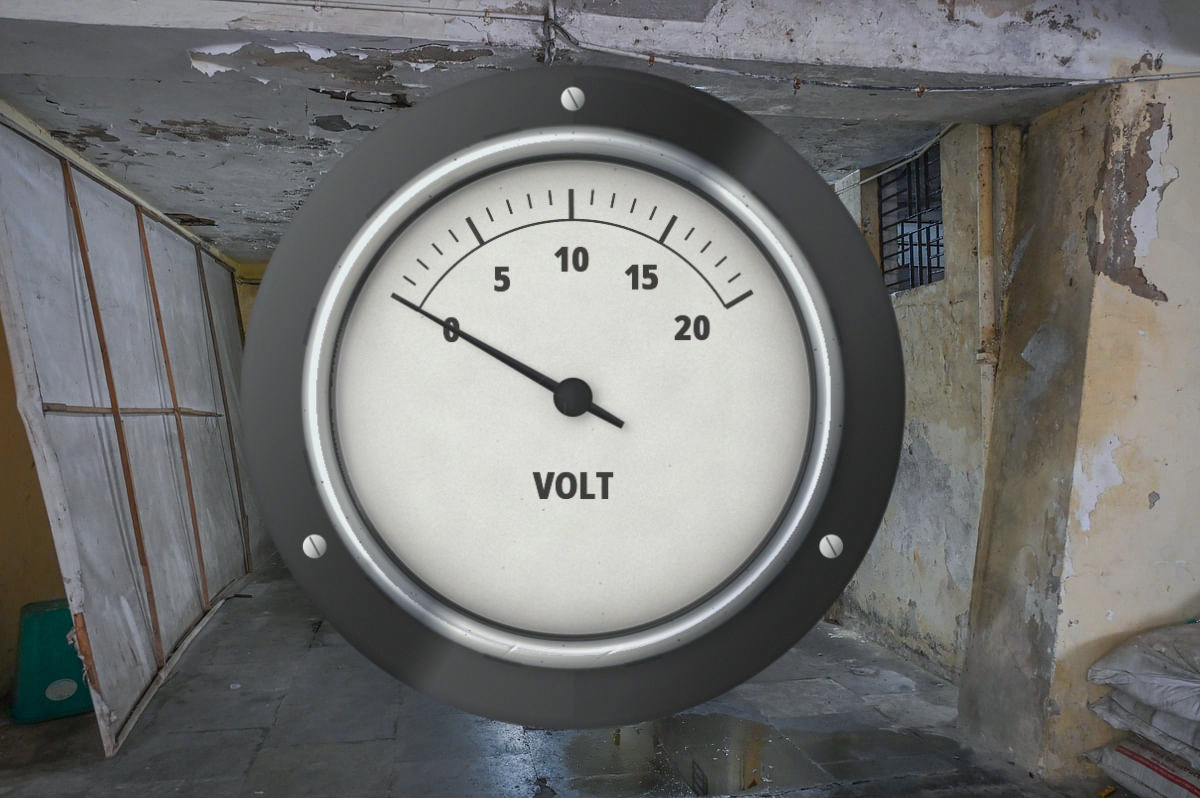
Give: 0,V
